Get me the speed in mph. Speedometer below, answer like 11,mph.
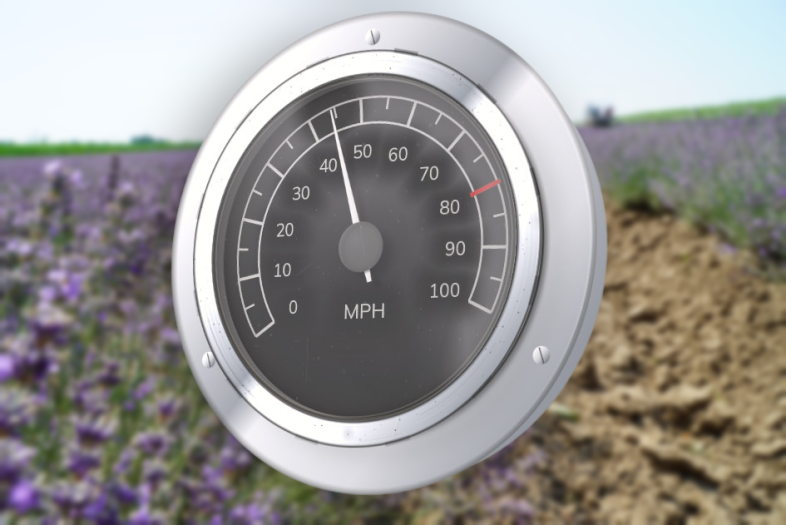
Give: 45,mph
